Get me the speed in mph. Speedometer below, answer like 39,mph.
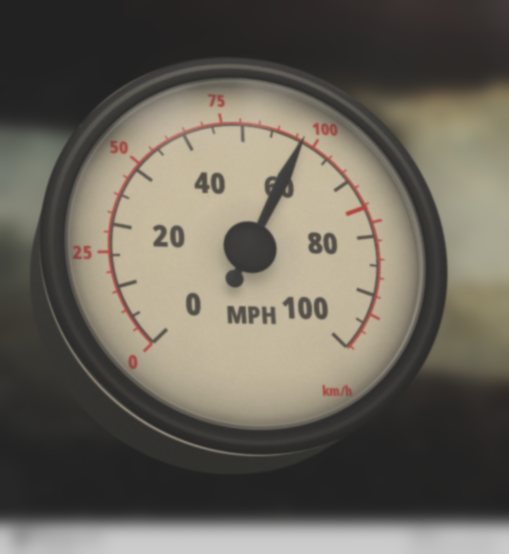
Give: 60,mph
